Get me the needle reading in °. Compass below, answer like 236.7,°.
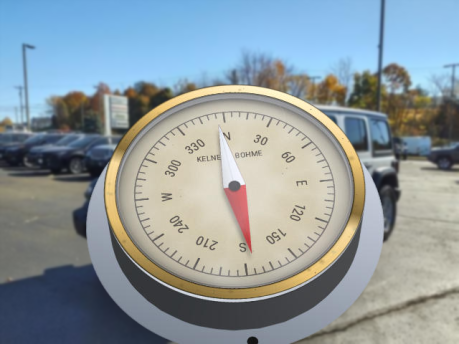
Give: 175,°
